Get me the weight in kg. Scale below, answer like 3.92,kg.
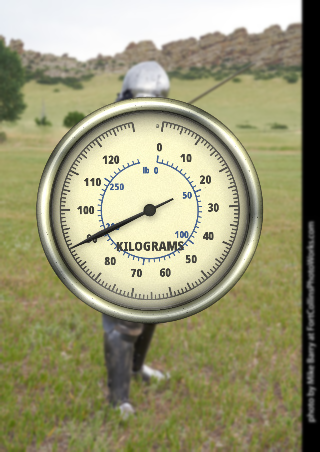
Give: 90,kg
